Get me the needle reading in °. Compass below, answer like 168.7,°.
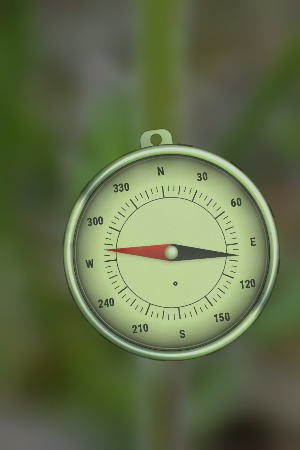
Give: 280,°
